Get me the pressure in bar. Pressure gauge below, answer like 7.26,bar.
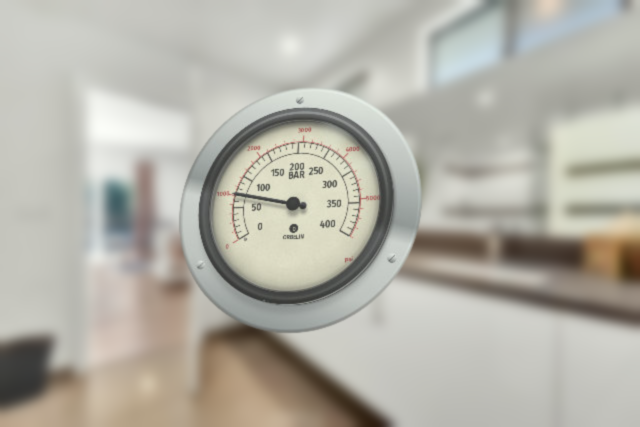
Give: 70,bar
